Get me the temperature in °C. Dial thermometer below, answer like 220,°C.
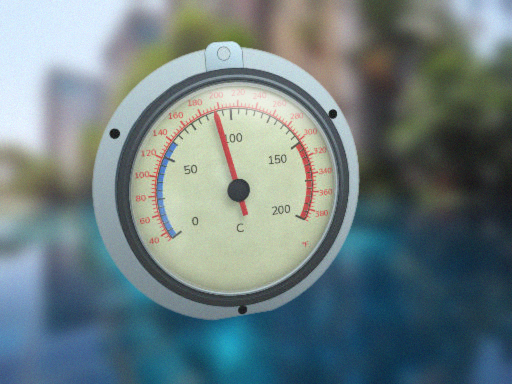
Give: 90,°C
